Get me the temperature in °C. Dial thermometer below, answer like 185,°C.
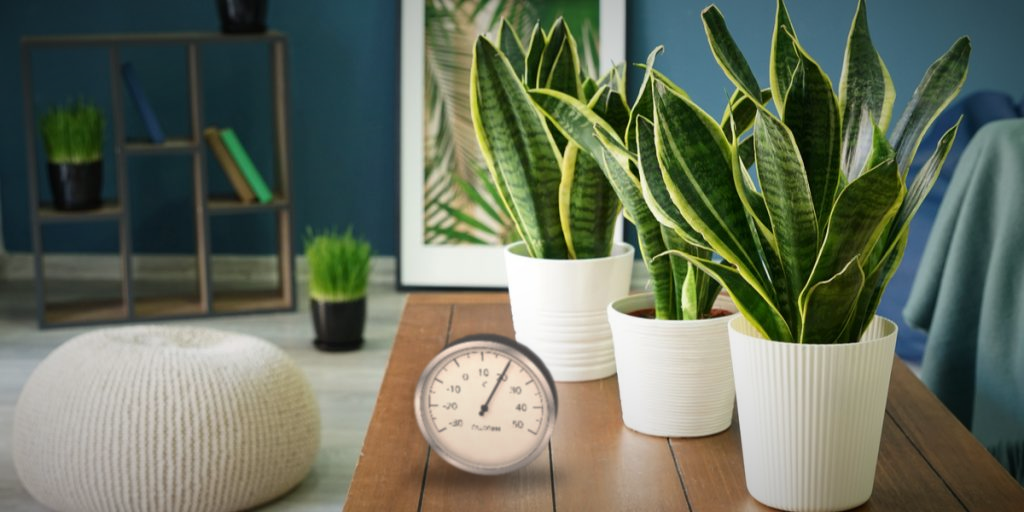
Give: 20,°C
